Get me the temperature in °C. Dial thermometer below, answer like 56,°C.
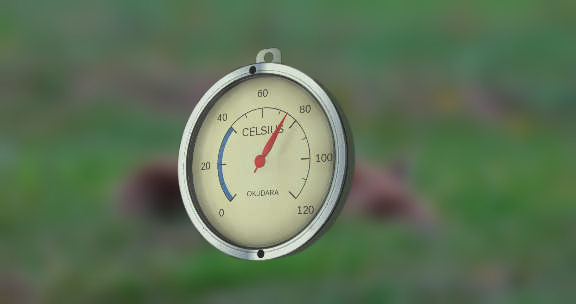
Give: 75,°C
